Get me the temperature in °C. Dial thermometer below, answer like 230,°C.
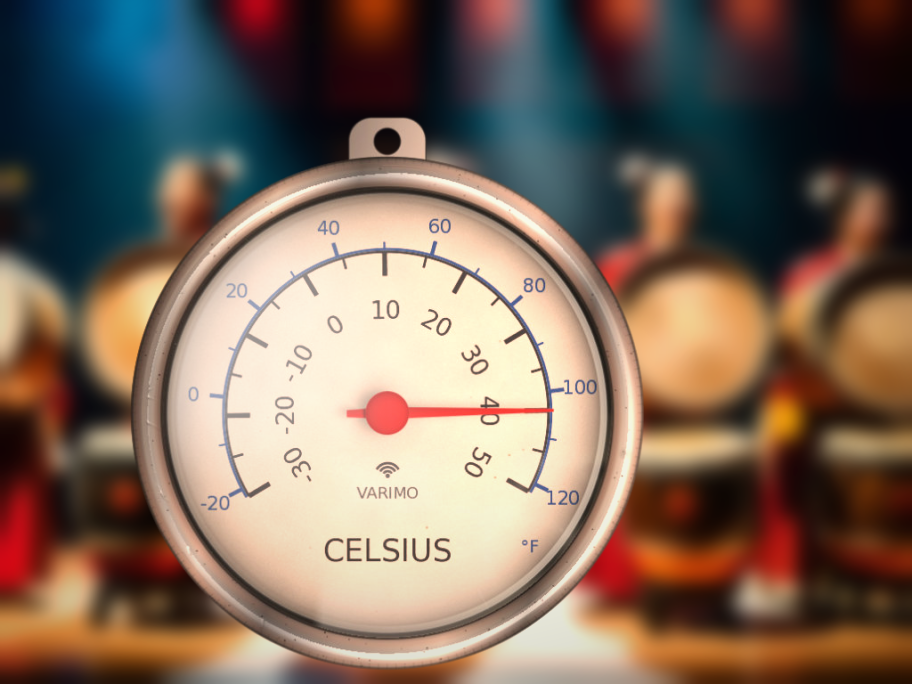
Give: 40,°C
